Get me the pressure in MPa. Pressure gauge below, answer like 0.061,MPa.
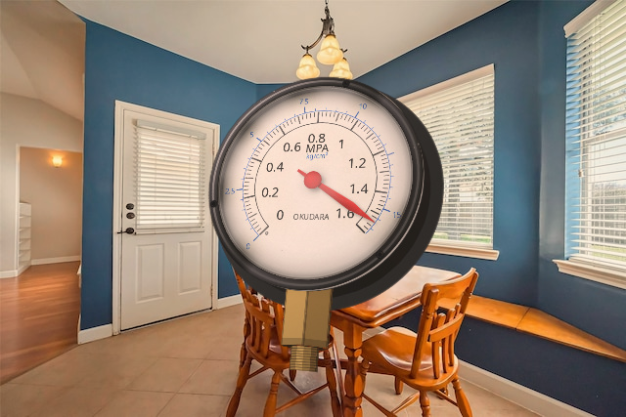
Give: 1.54,MPa
